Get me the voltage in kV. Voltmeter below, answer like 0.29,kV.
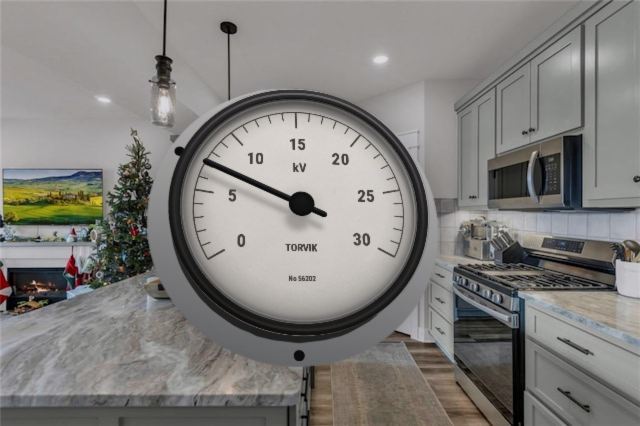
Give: 7,kV
